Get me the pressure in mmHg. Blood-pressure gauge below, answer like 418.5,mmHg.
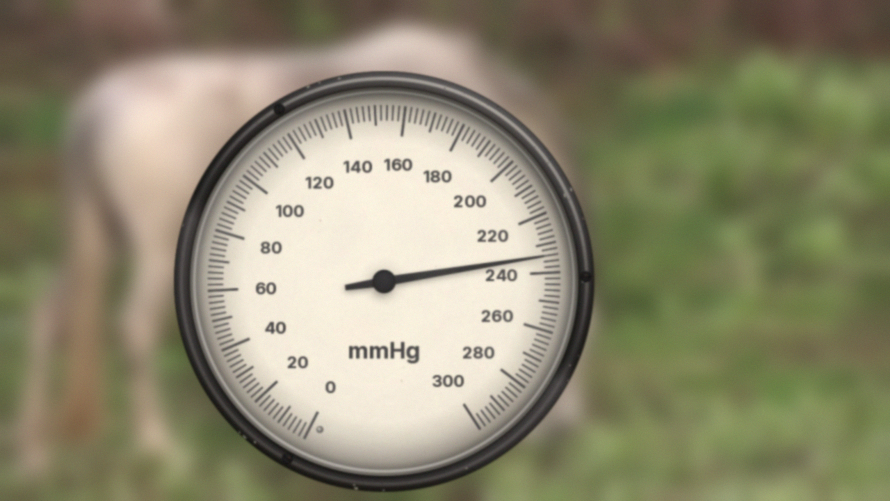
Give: 234,mmHg
